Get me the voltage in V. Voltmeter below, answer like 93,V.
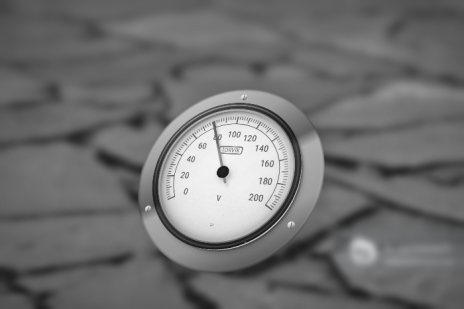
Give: 80,V
